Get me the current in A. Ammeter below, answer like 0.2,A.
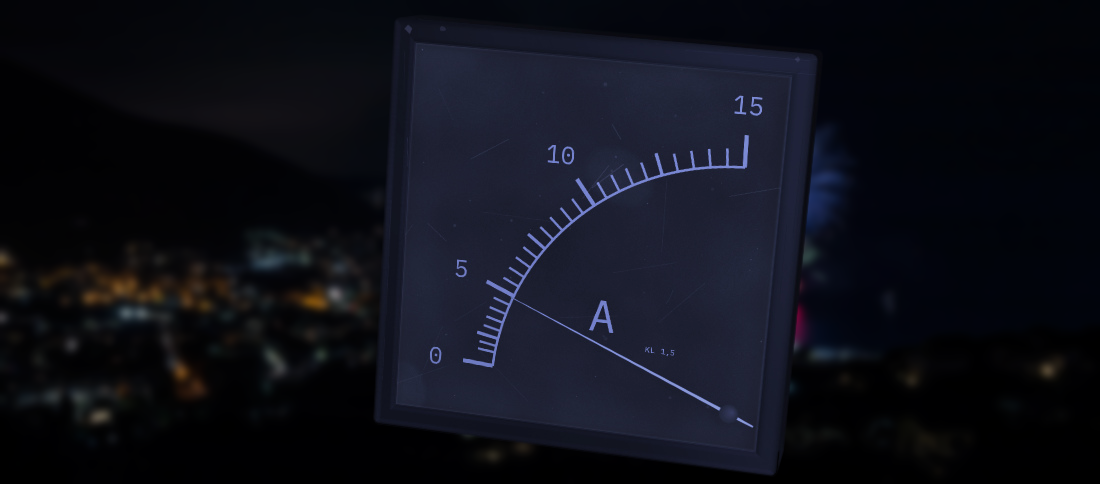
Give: 5,A
